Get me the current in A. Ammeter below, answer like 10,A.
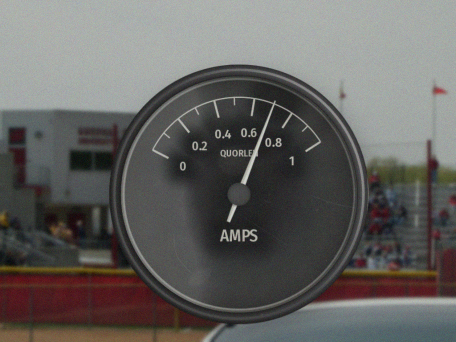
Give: 0.7,A
